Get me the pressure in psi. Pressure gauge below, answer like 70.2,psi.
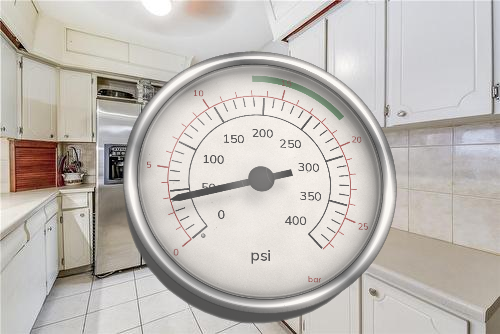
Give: 40,psi
